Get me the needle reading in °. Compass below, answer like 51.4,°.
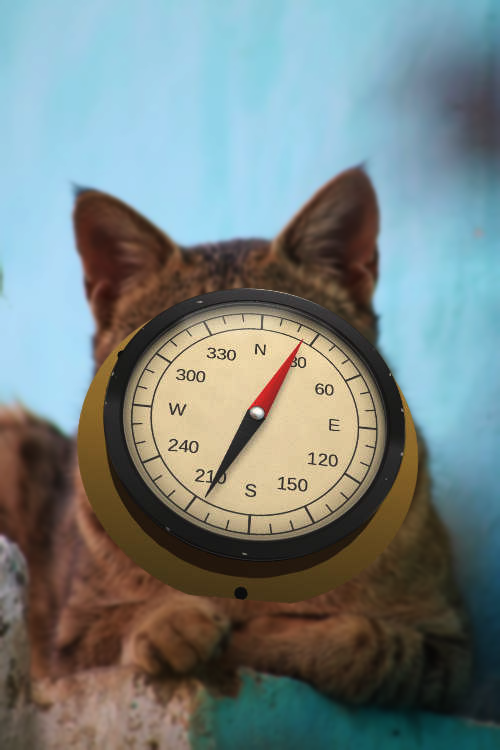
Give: 25,°
